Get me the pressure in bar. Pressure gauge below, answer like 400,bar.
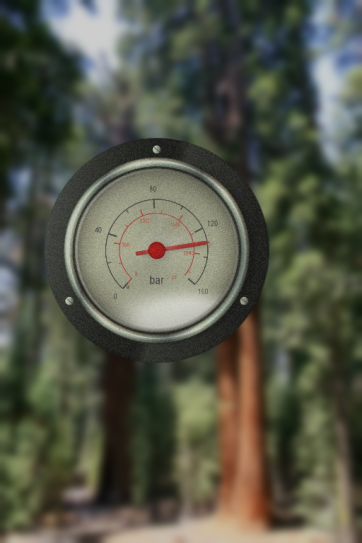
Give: 130,bar
